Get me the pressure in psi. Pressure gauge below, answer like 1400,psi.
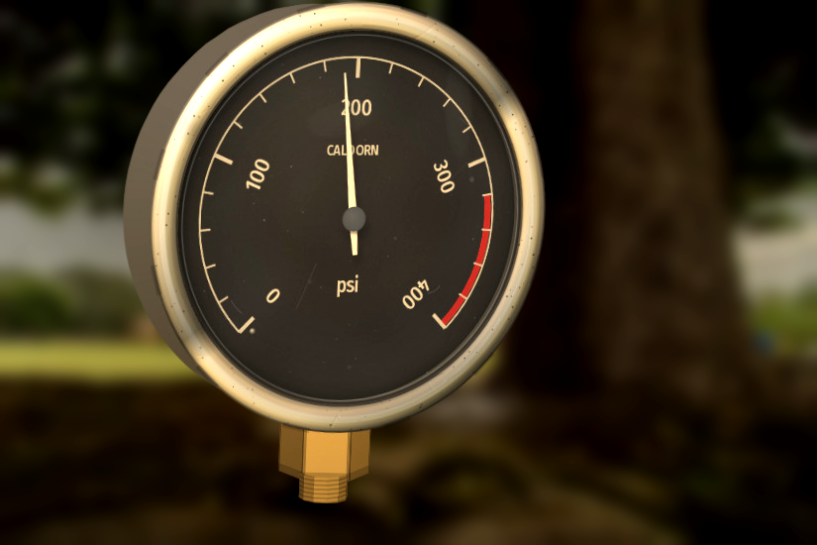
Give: 190,psi
